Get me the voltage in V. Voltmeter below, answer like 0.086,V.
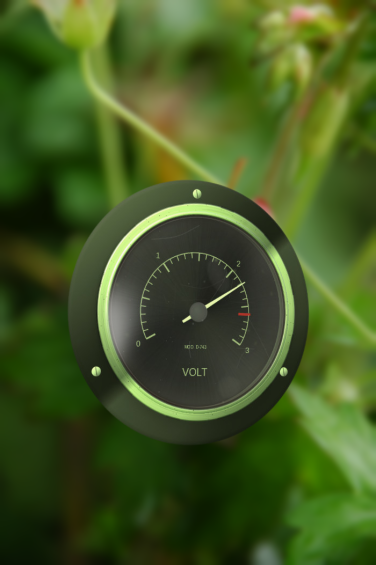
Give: 2.2,V
